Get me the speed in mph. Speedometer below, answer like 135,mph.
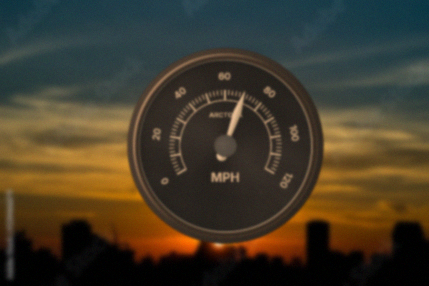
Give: 70,mph
